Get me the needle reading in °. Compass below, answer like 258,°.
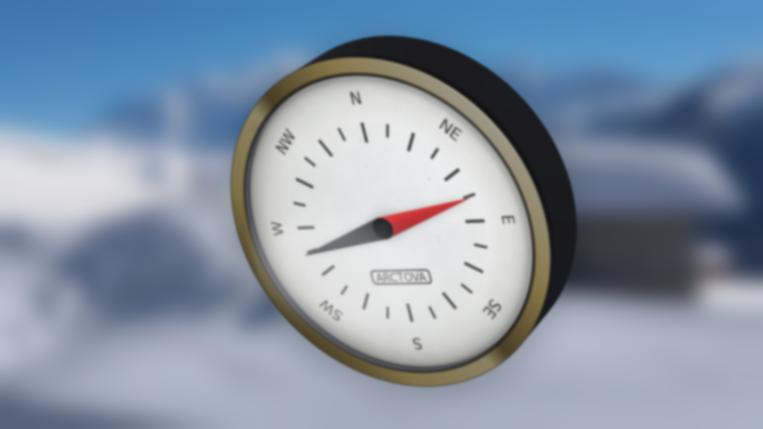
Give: 75,°
